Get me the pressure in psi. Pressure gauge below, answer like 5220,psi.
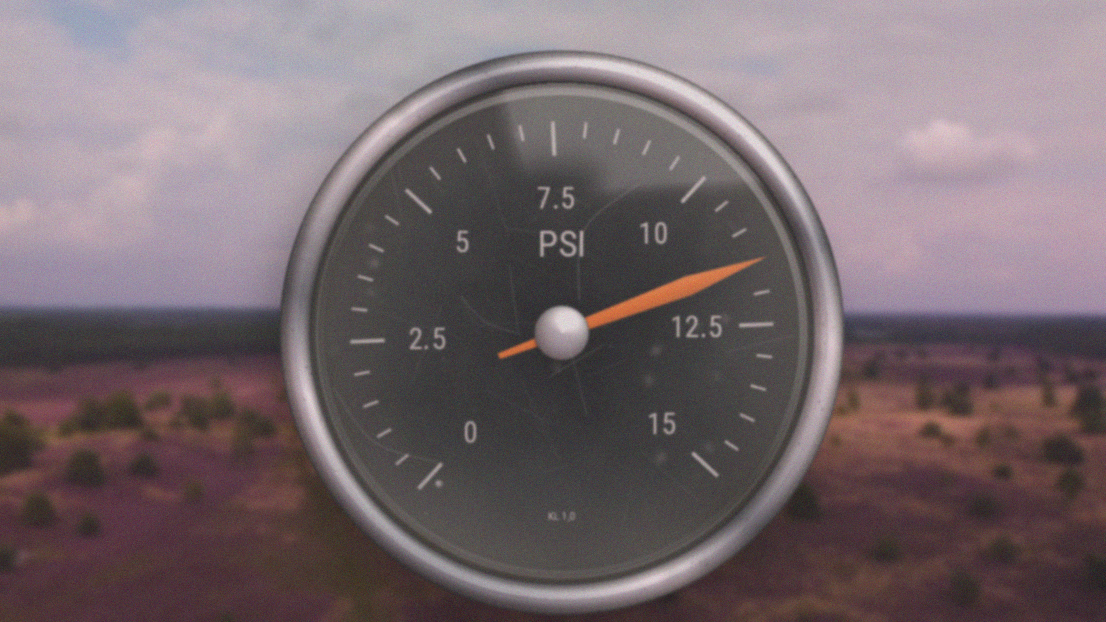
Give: 11.5,psi
